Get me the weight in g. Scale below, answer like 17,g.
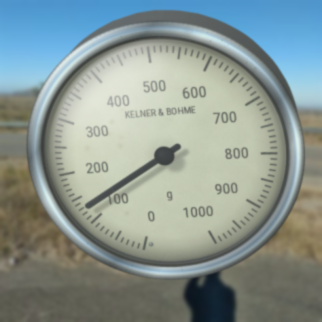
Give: 130,g
